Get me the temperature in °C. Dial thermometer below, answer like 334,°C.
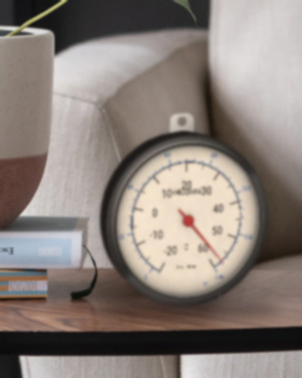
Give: 57.5,°C
